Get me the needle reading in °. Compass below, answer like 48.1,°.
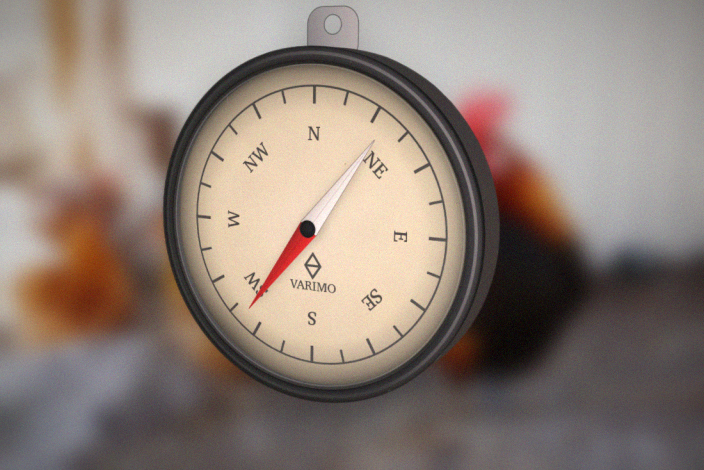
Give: 217.5,°
